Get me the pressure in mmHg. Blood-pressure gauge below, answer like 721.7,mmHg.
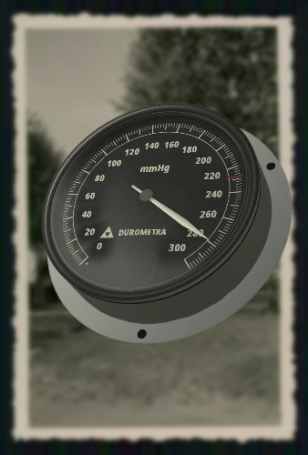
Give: 280,mmHg
